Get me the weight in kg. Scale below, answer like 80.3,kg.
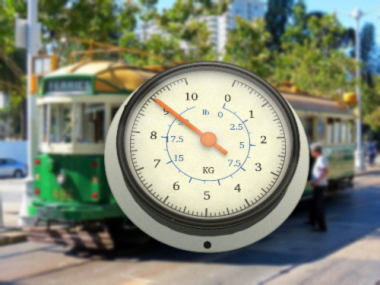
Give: 9,kg
